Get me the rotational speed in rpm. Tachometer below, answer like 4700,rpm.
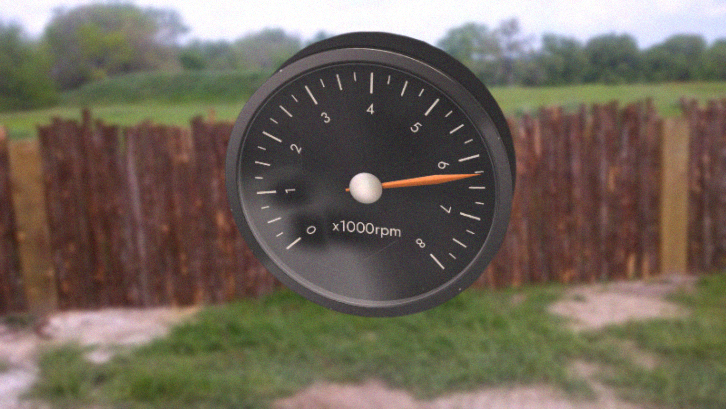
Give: 6250,rpm
